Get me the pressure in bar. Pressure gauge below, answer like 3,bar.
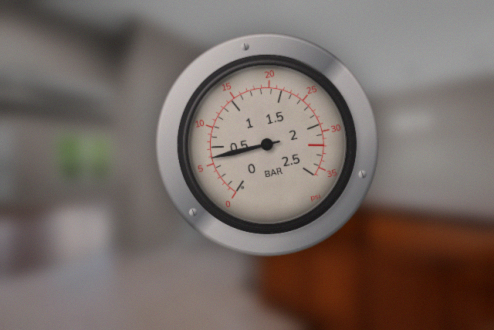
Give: 0.4,bar
